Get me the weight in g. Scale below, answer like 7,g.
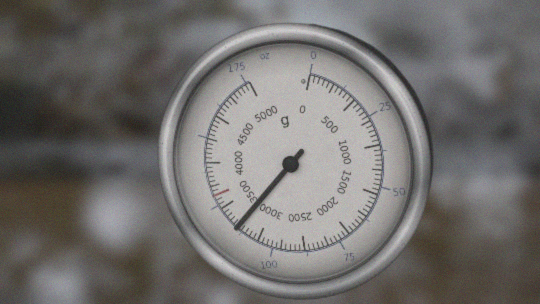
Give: 3250,g
